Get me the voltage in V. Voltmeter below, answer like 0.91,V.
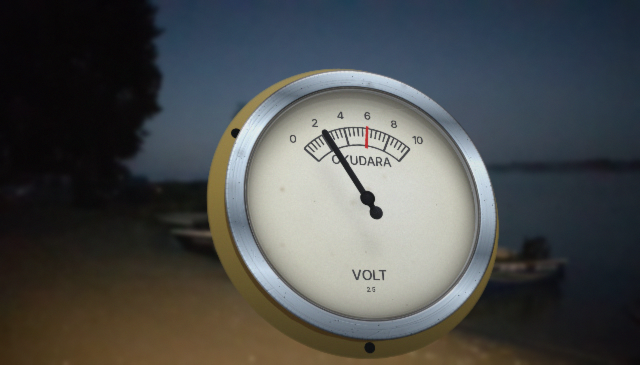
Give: 2,V
